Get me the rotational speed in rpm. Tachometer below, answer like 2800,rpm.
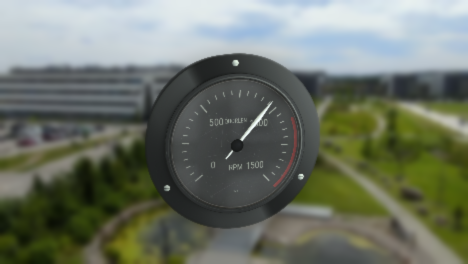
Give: 950,rpm
